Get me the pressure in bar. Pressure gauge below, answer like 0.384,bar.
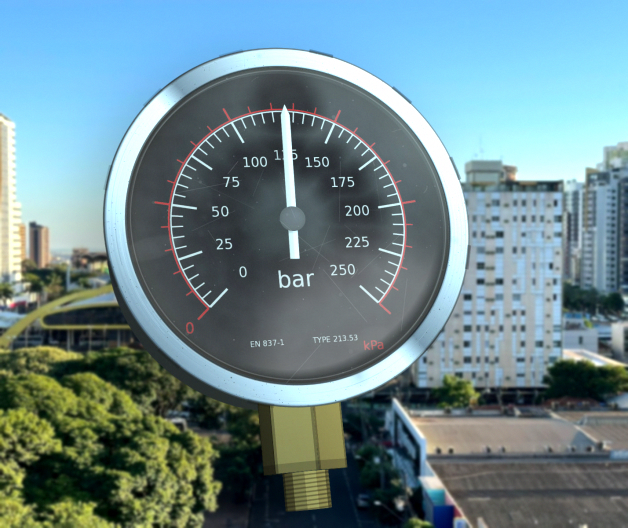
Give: 125,bar
